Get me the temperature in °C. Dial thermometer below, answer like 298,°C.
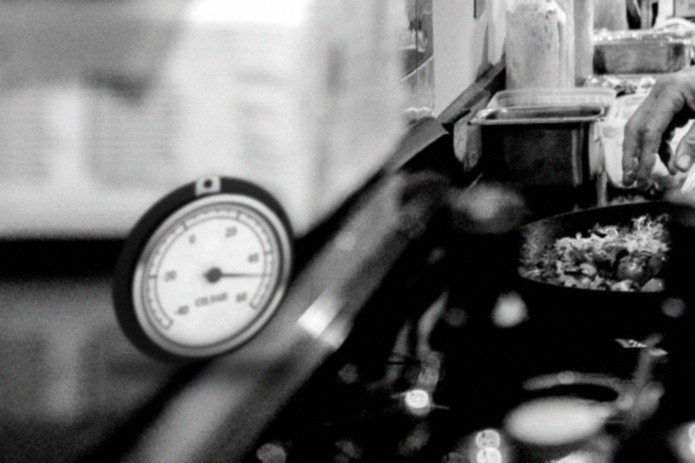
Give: 48,°C
